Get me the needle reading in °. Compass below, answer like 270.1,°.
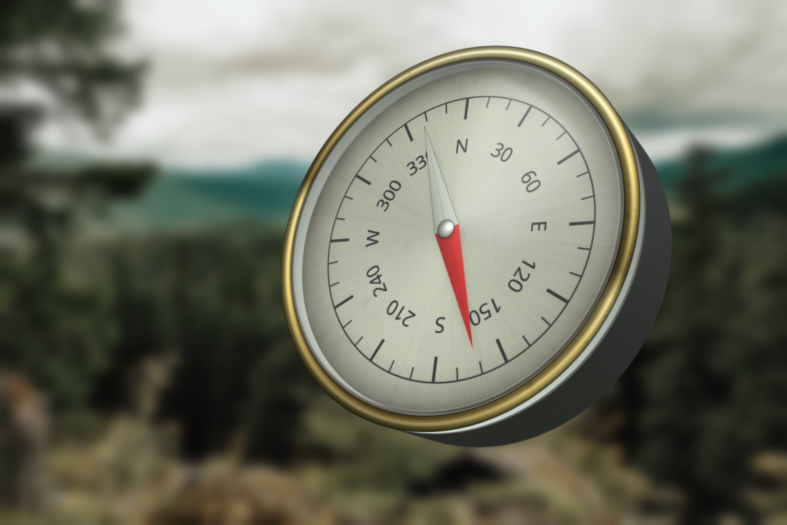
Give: 160,°
